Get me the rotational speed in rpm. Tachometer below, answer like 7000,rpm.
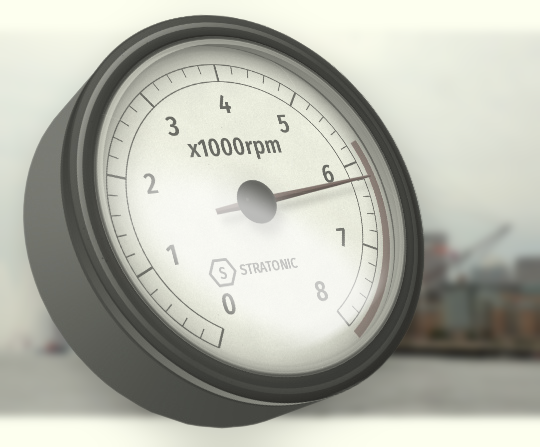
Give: 6200,rpm
